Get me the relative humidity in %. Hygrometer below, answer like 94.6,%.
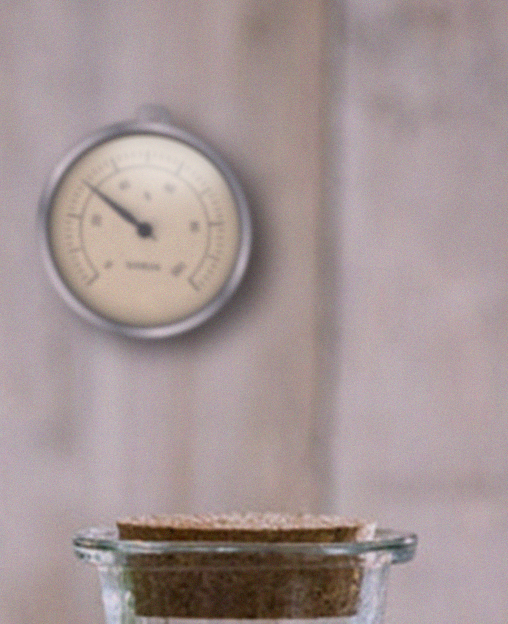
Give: 30,%
